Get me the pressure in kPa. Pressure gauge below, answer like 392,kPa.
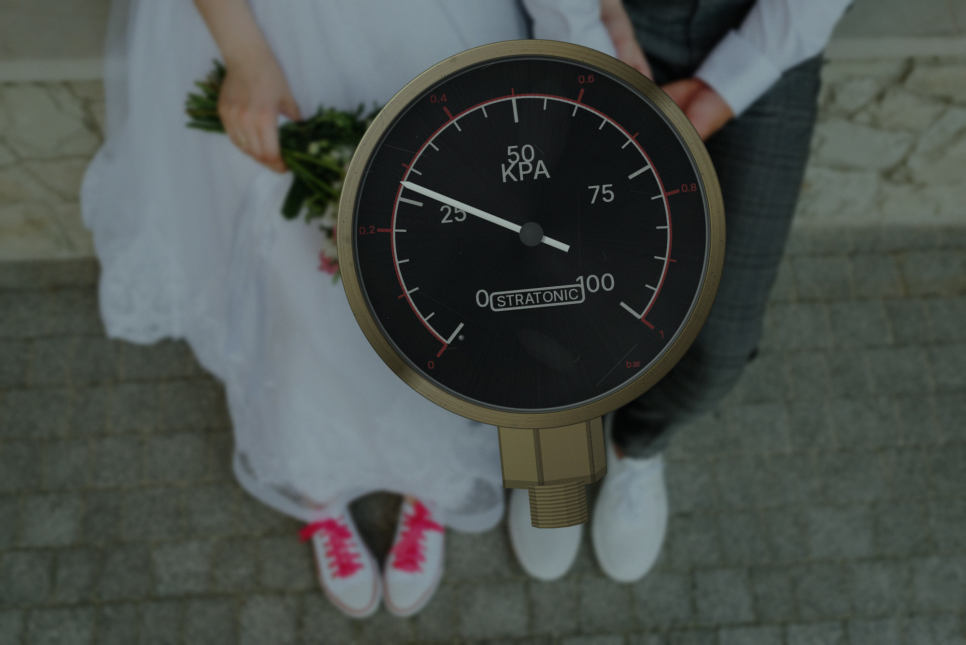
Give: 27.5,kPa
